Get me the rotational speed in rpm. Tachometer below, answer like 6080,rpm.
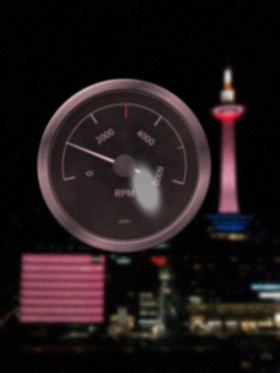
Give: 1000,rpm
